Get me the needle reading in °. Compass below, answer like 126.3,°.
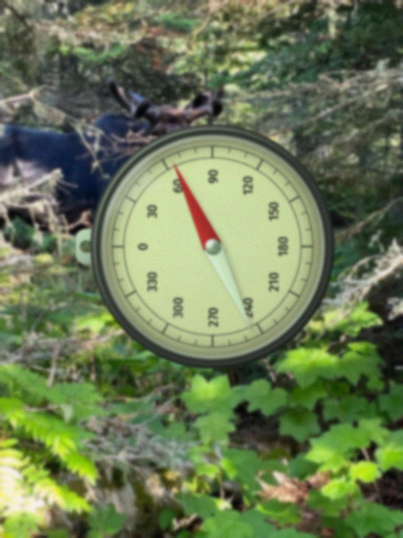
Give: 65,°
